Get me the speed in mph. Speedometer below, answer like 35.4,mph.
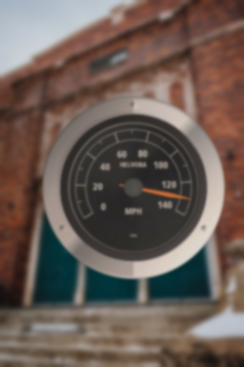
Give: 130,mph
